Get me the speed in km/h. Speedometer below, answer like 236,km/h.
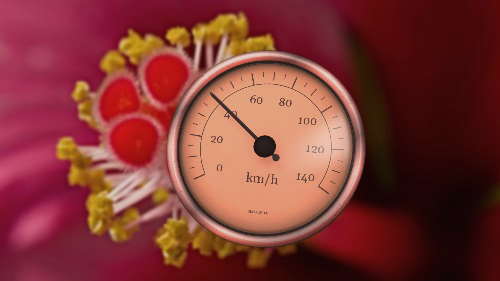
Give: 40,km/h
